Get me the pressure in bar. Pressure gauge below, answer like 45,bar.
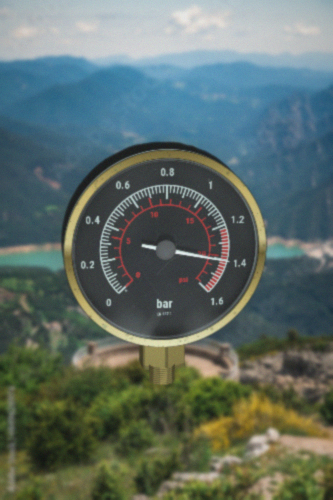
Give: 1.4,bar
